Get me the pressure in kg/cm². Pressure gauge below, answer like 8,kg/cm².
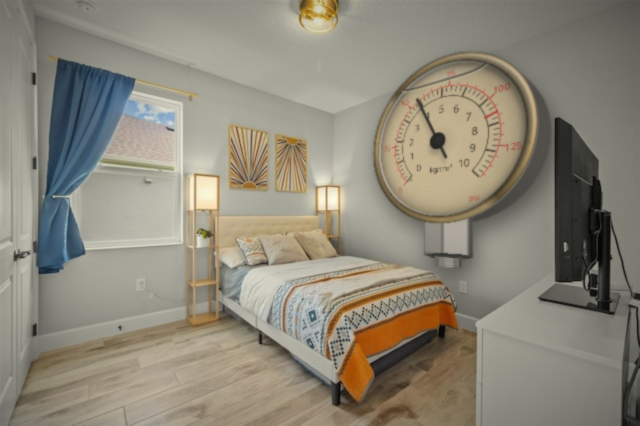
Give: 4,kg/cm²
